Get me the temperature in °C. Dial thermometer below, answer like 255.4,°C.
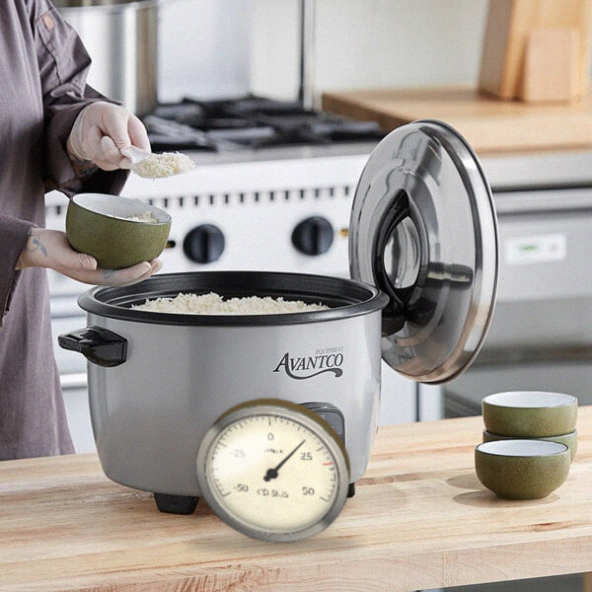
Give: 17.5,°C
